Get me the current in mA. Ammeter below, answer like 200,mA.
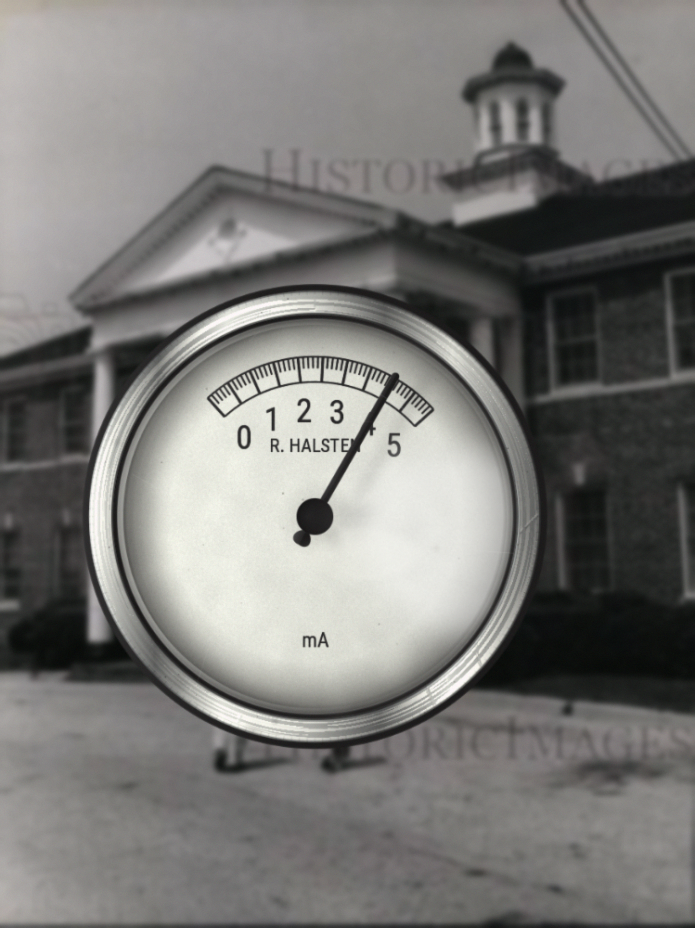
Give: 4,mA
